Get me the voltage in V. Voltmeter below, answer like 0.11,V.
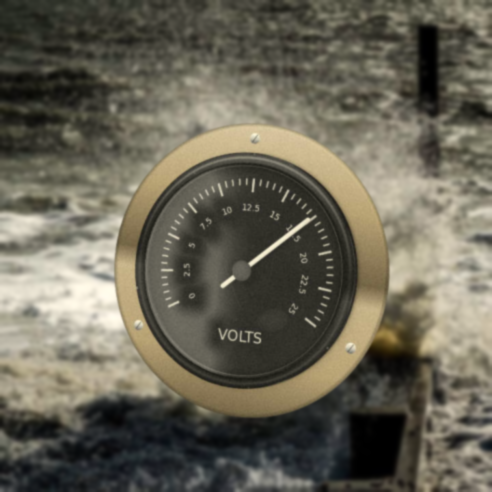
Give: 17.5,V
